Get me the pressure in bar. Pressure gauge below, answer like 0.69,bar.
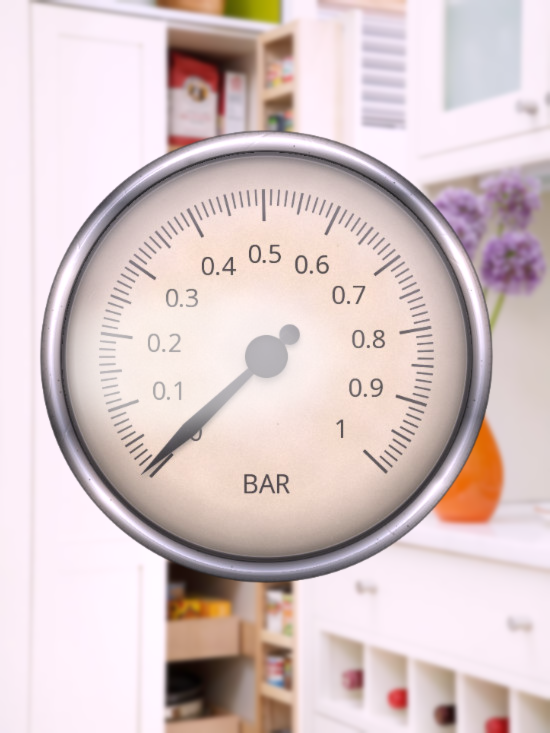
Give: 0.01,bar
